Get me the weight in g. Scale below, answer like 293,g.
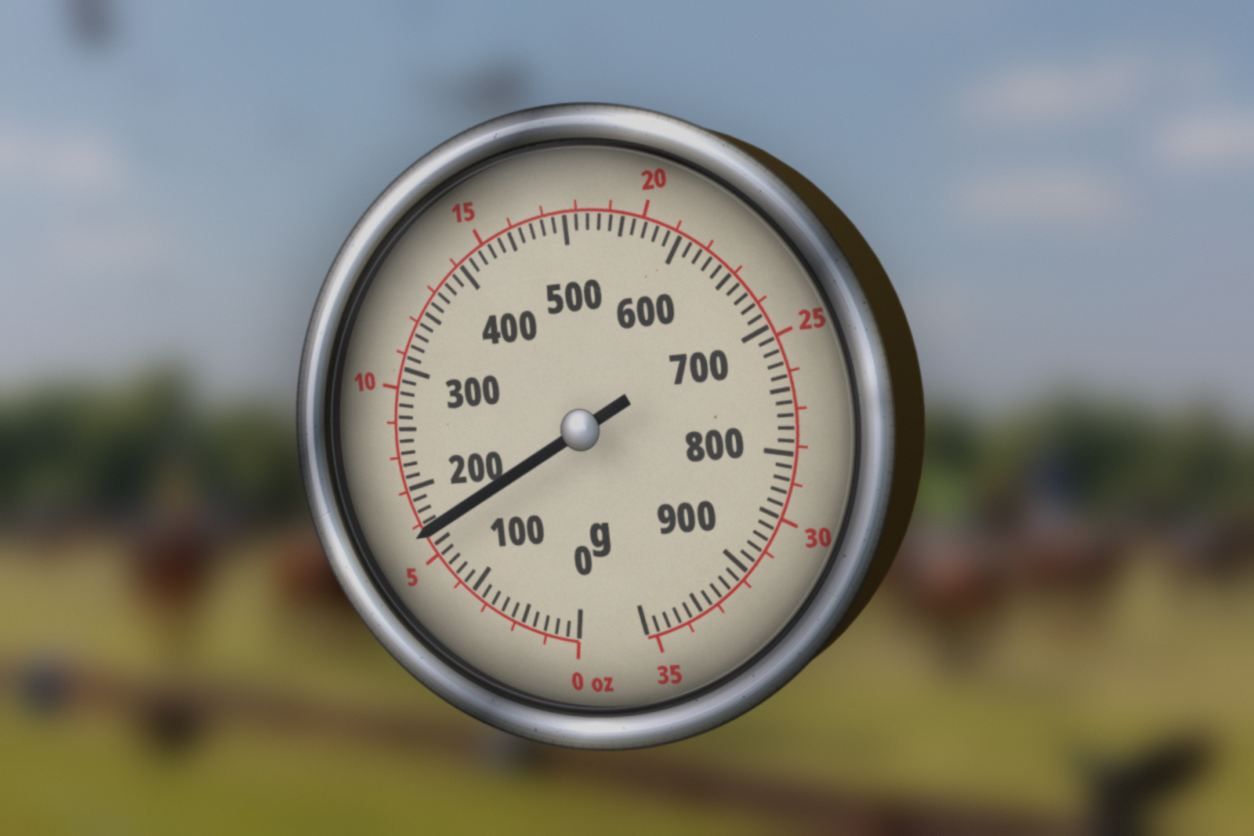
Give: 160,g
